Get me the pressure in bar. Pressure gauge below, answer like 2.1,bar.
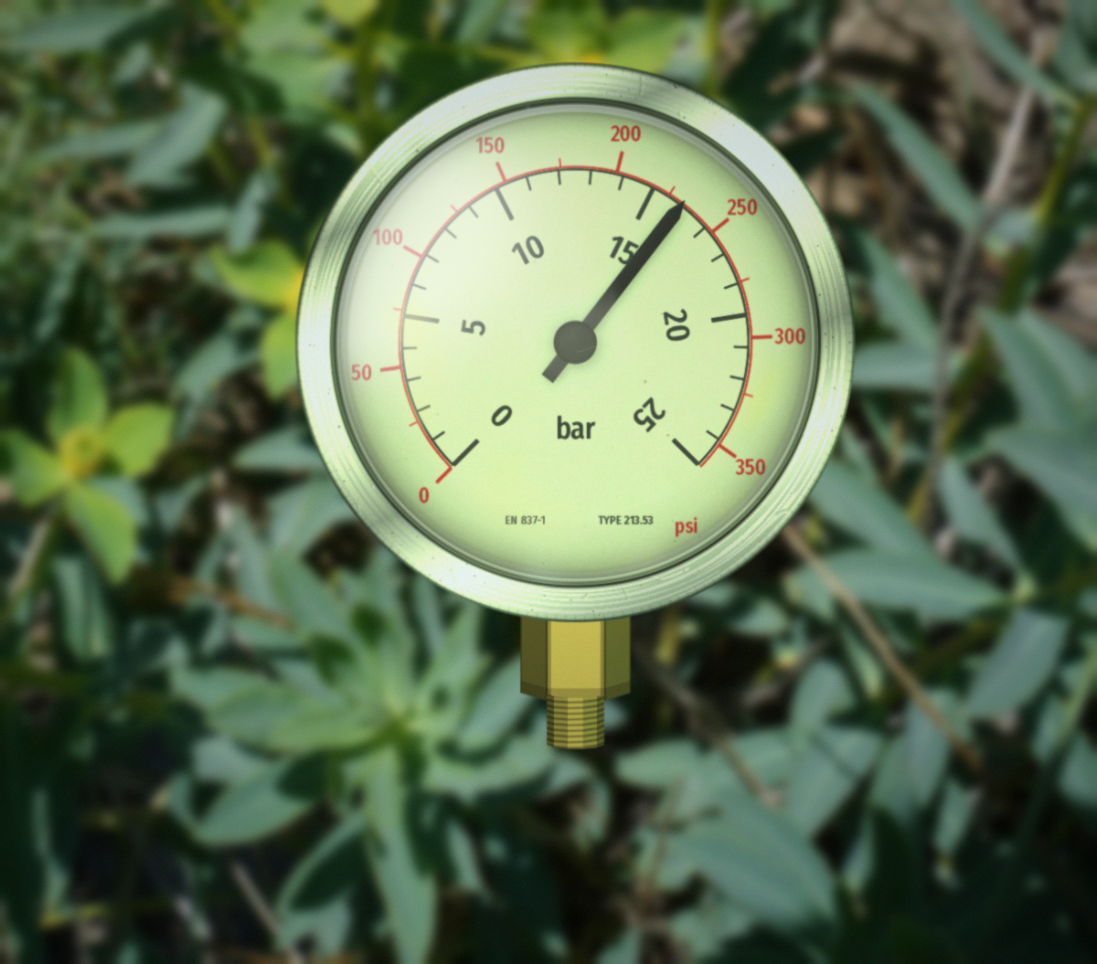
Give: 16,bar
